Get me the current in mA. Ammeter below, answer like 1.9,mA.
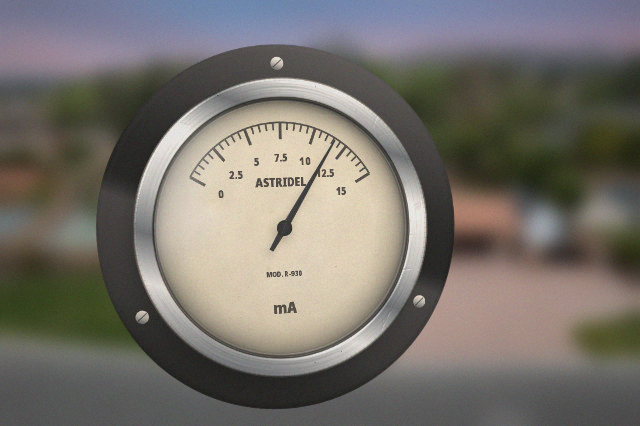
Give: 11.5,mA
